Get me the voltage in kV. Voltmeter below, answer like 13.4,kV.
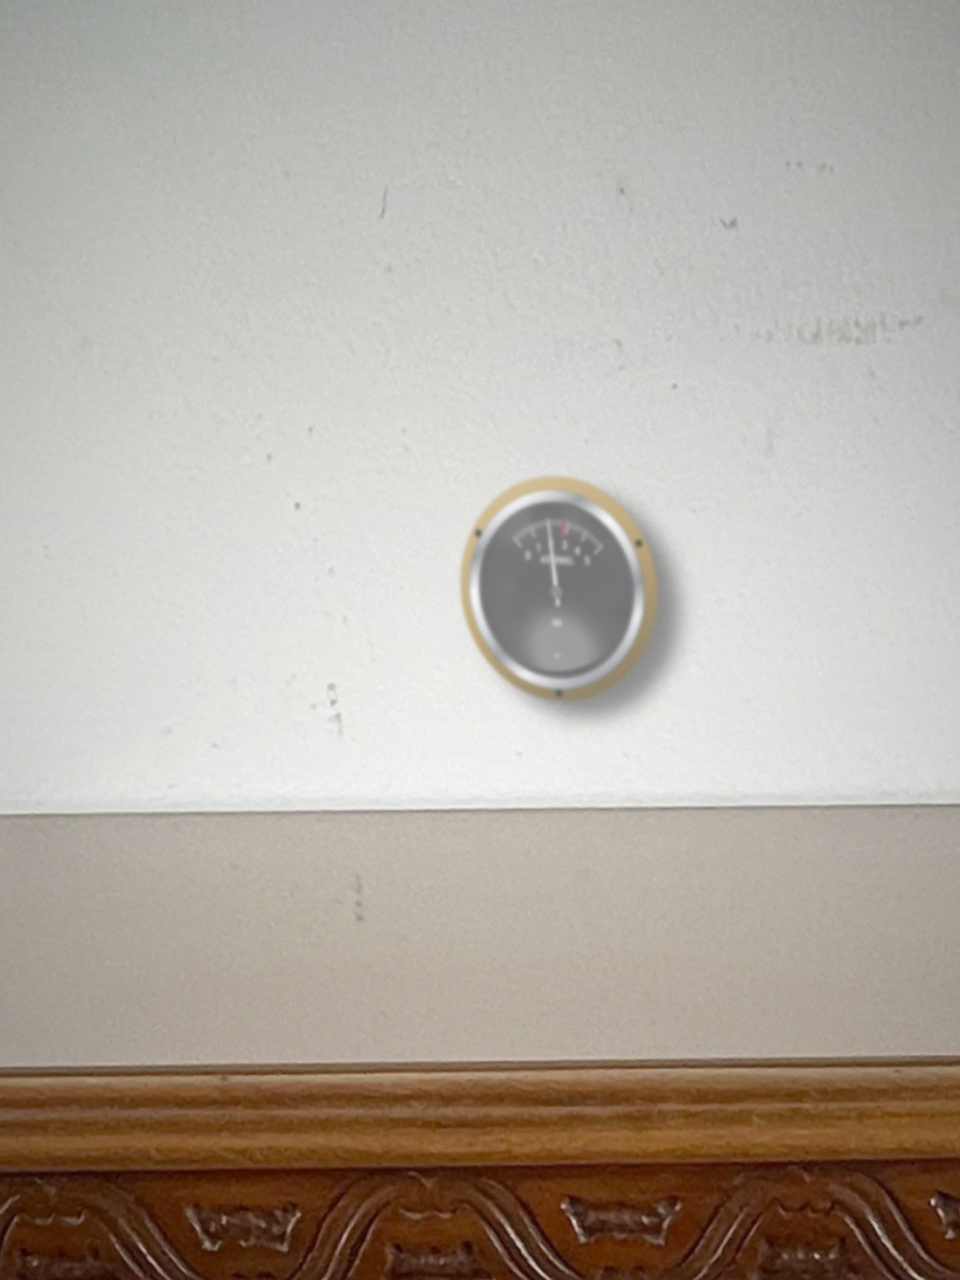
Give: 2,kV
